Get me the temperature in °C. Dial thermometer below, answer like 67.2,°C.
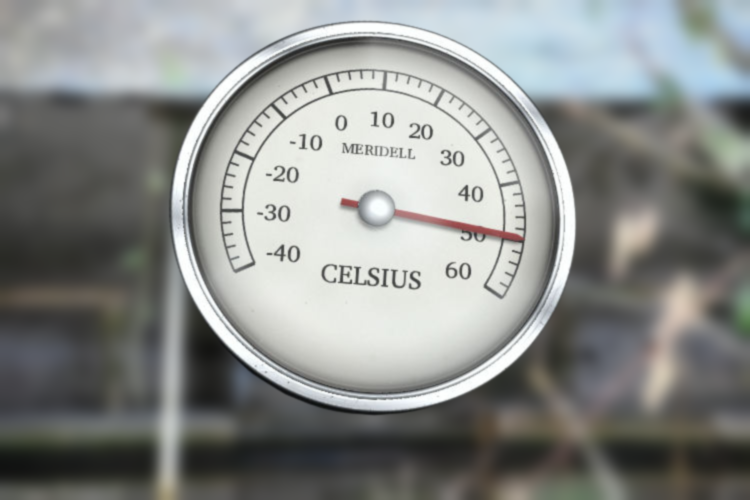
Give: 50,°C
